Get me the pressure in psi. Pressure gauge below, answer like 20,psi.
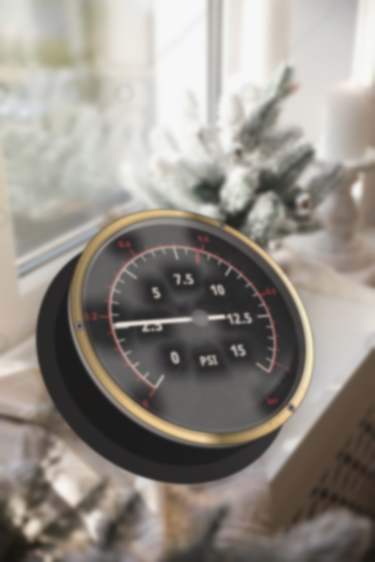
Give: 2.5,psi
